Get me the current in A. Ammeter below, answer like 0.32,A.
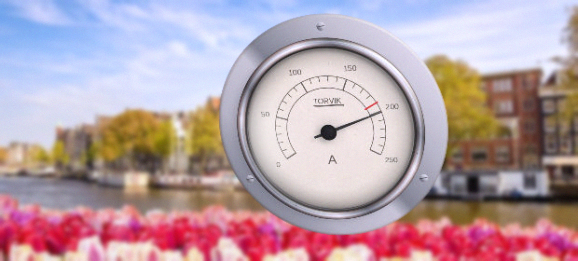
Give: 200,A
